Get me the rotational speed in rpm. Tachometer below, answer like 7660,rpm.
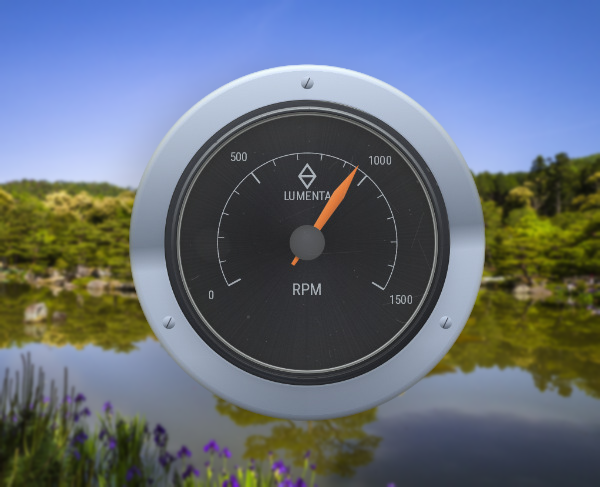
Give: 950,rpm
